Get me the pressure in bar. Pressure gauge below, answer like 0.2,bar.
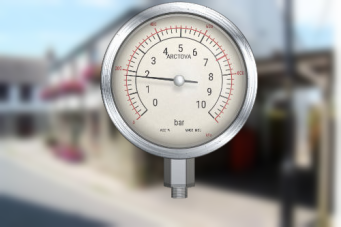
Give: 1.8,bar
